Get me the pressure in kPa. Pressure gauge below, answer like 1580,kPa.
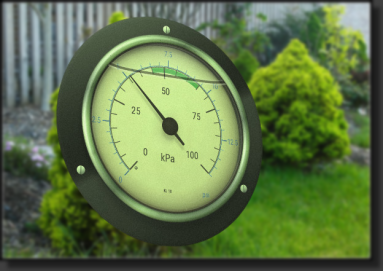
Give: 35,kPa
